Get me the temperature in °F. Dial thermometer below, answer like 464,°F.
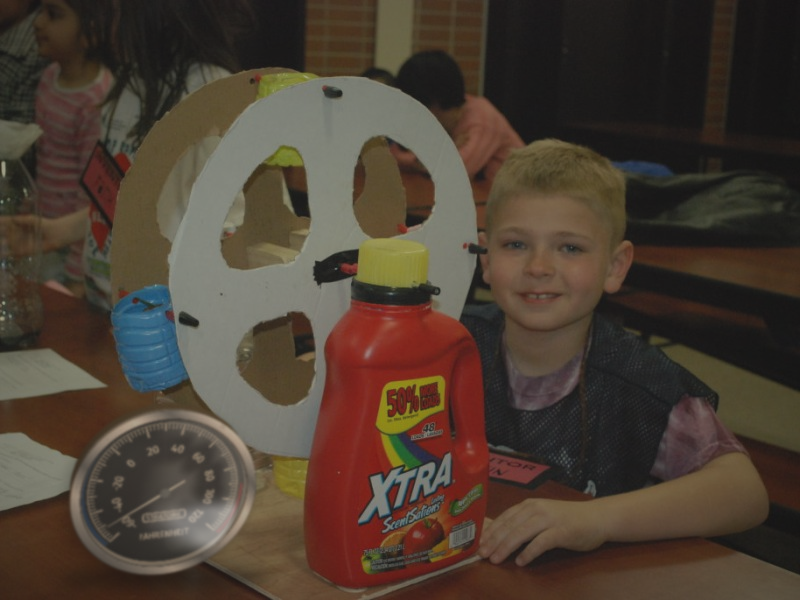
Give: -50,°F
